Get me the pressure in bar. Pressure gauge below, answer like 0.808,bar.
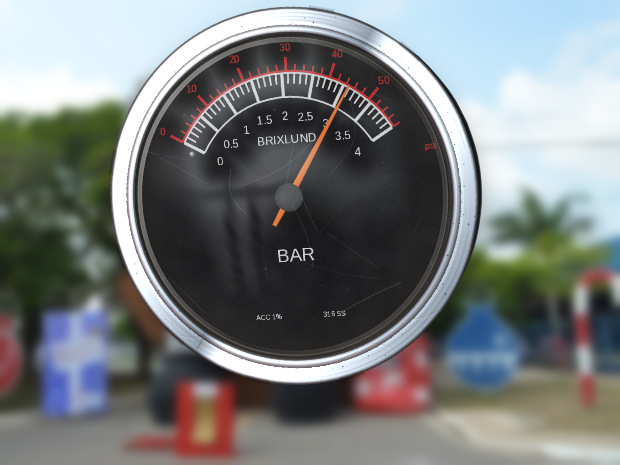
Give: 3.1,bar
